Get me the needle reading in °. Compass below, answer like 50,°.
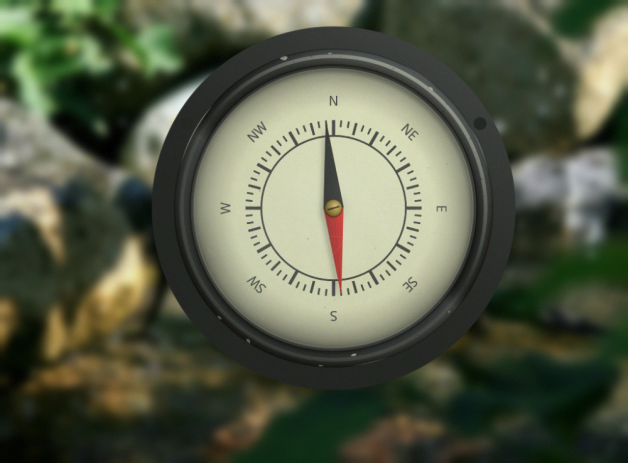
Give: 175,°
